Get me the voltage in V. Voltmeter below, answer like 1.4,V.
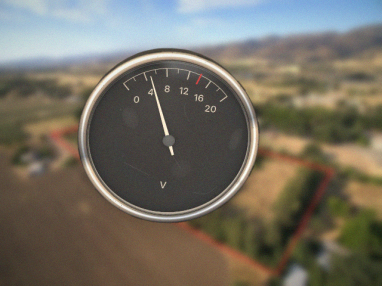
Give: 5,V
